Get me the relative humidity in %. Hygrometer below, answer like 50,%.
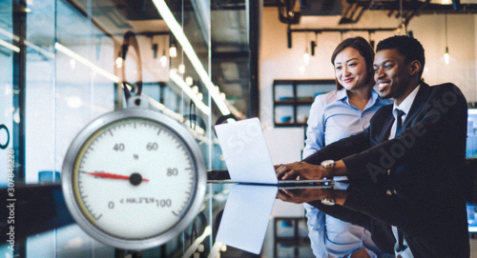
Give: 20,%
